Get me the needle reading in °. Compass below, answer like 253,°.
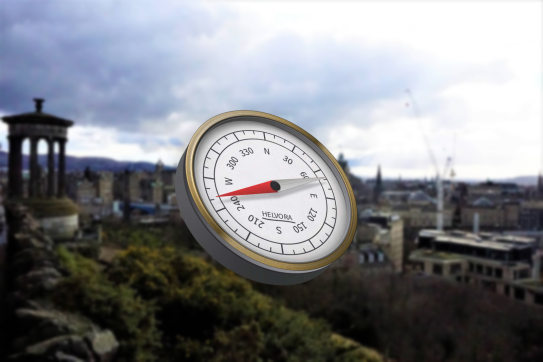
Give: 250,°
